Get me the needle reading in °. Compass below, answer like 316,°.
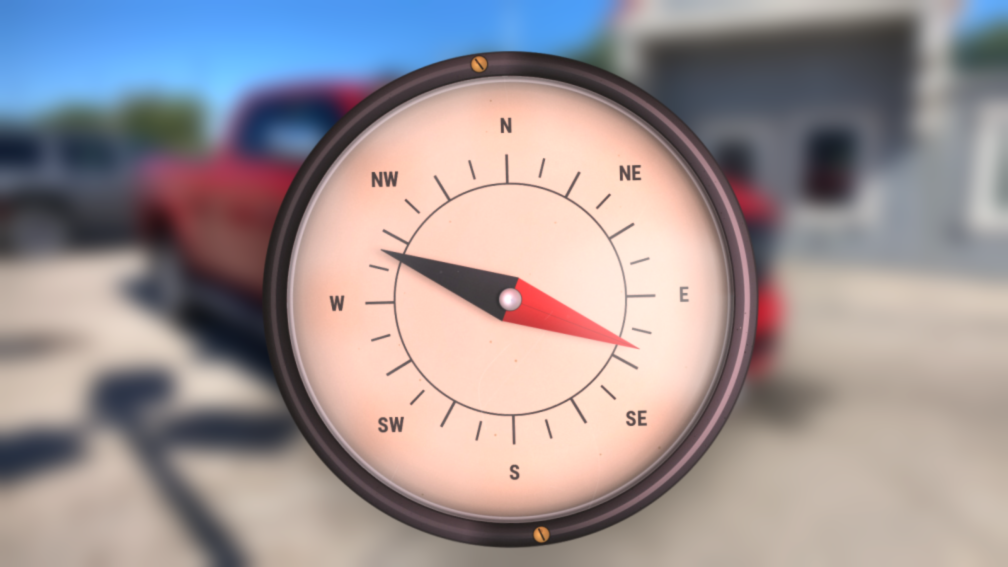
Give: 112.5,°
